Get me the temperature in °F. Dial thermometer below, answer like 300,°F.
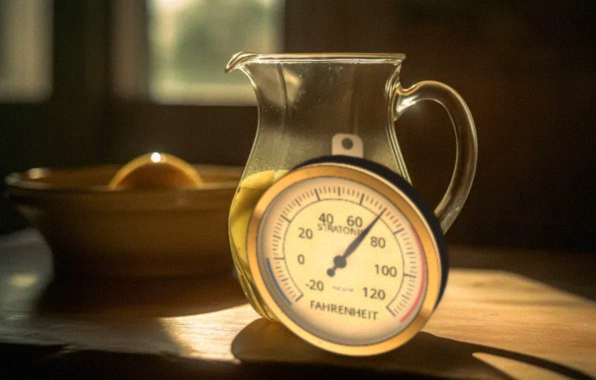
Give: 70,°F
